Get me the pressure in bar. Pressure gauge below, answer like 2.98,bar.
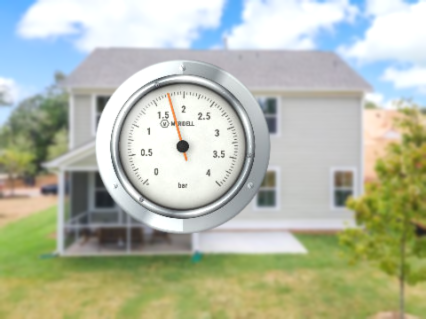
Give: 1.75,bar
